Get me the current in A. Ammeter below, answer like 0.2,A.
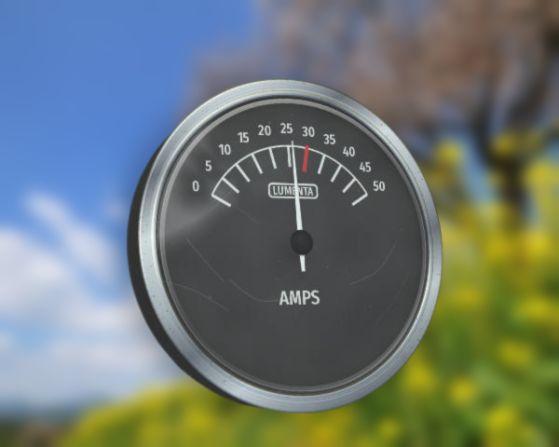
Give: 25,A
